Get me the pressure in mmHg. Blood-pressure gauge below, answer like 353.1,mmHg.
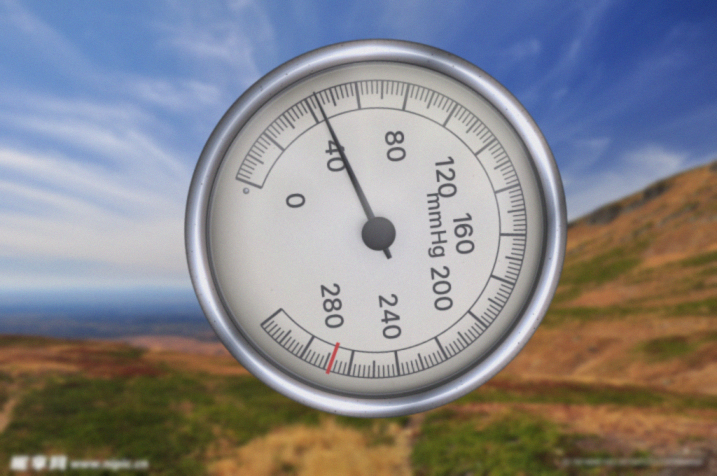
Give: 44,mmHg
